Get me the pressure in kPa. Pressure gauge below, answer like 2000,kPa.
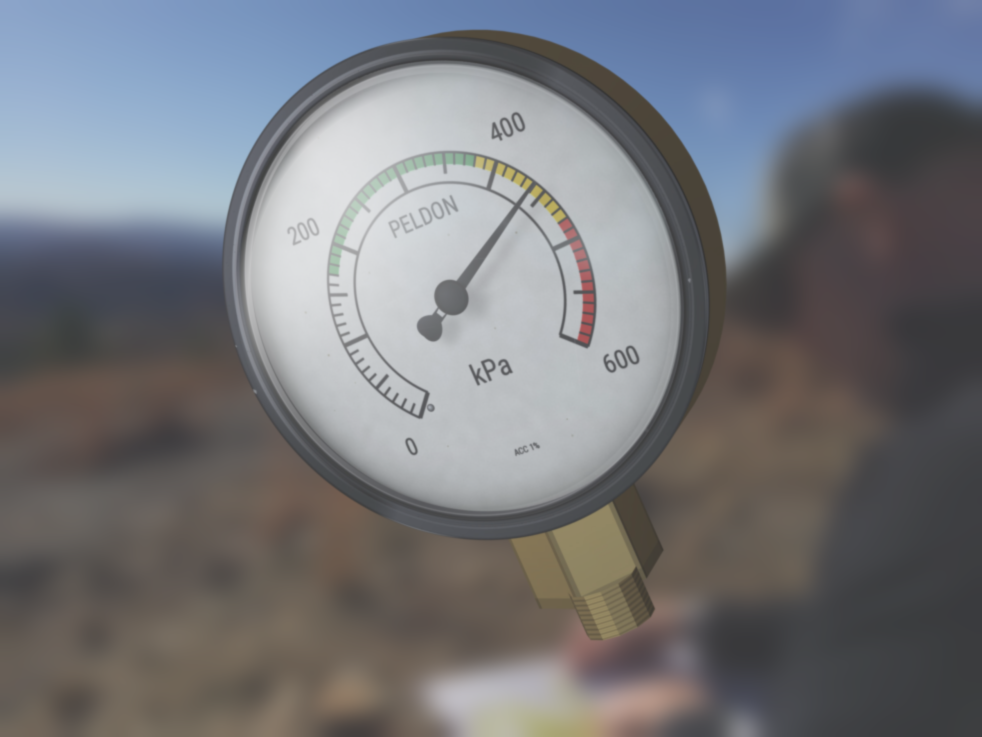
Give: 440,kPa
